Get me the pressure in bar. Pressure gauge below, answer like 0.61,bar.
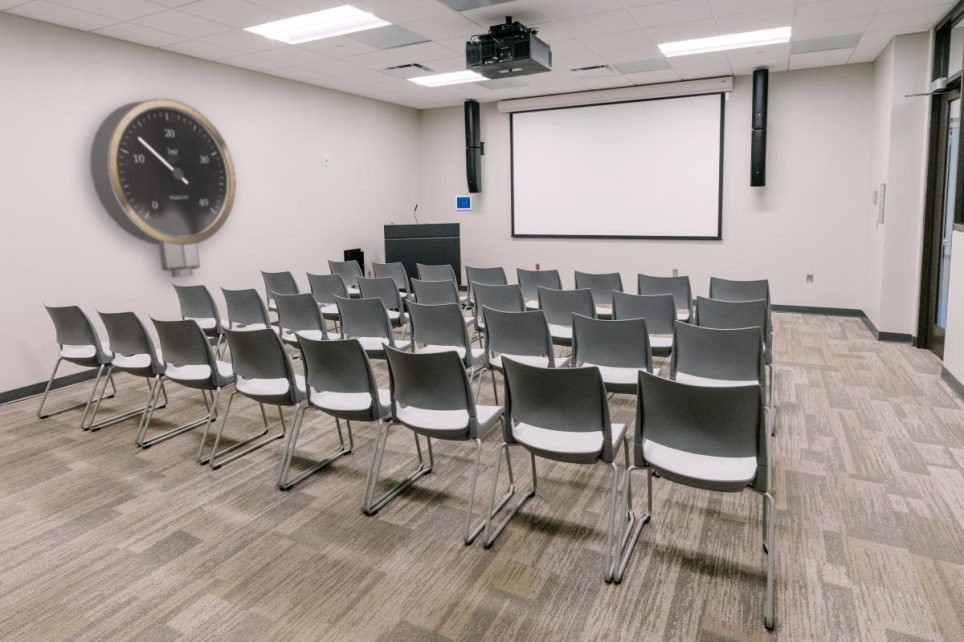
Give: 13,bar
